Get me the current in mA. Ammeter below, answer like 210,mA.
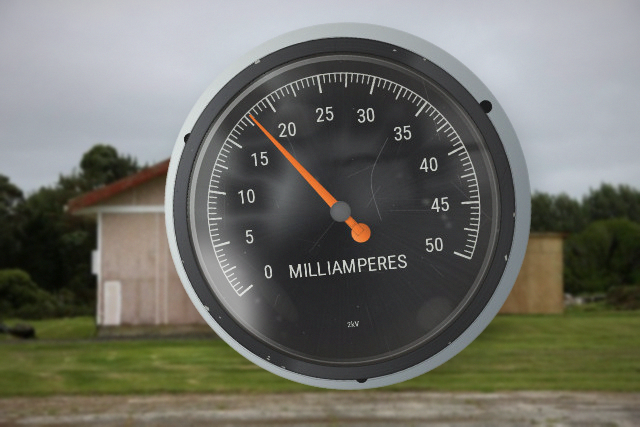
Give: 18,mA
